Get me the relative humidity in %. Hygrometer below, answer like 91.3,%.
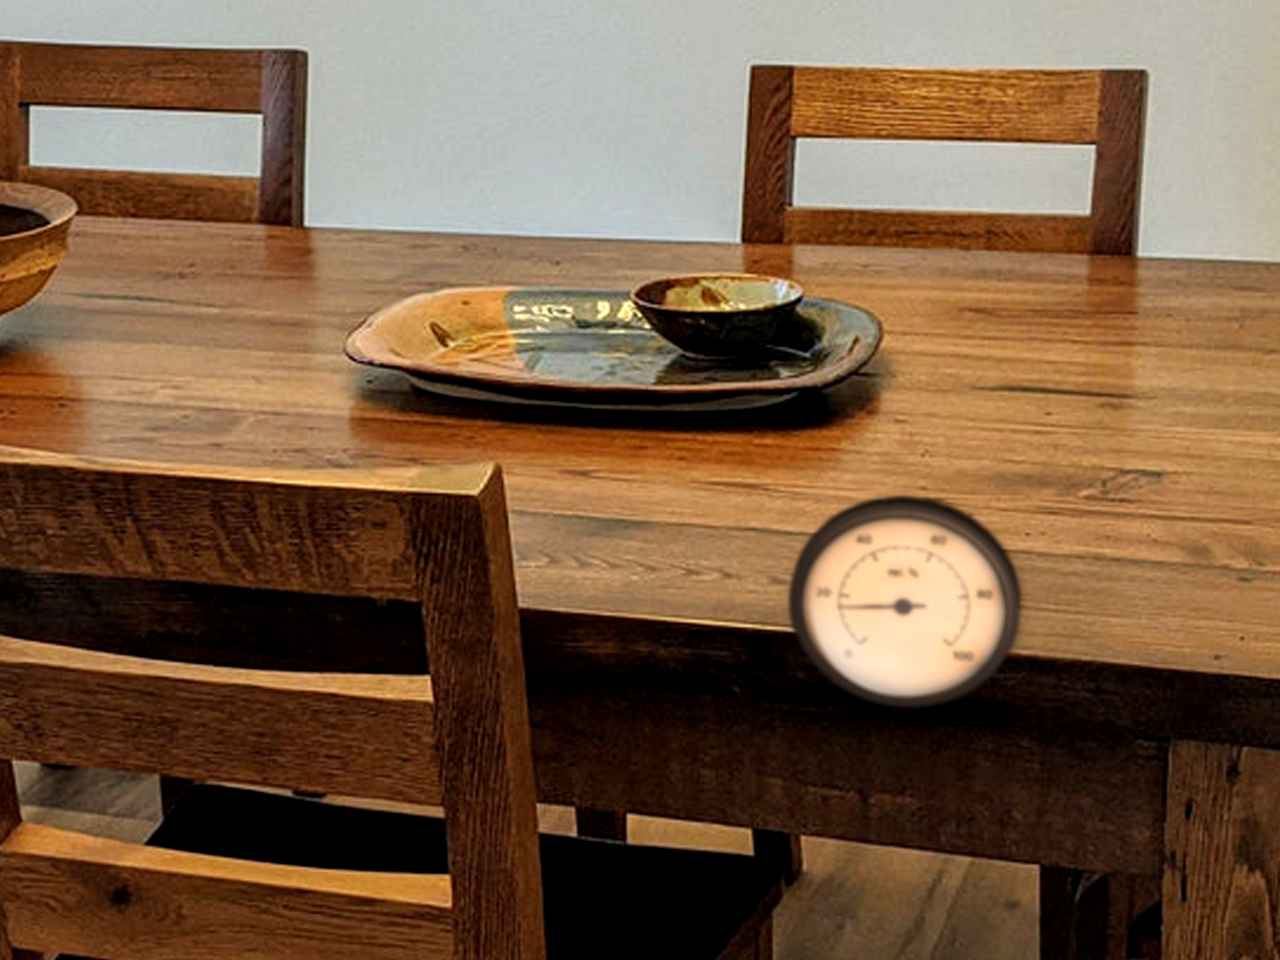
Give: 16,%
